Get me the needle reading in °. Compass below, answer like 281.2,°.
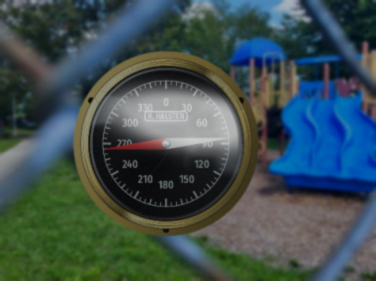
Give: 265,°
